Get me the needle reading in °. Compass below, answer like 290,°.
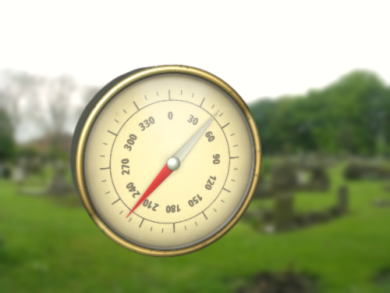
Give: 225,°
